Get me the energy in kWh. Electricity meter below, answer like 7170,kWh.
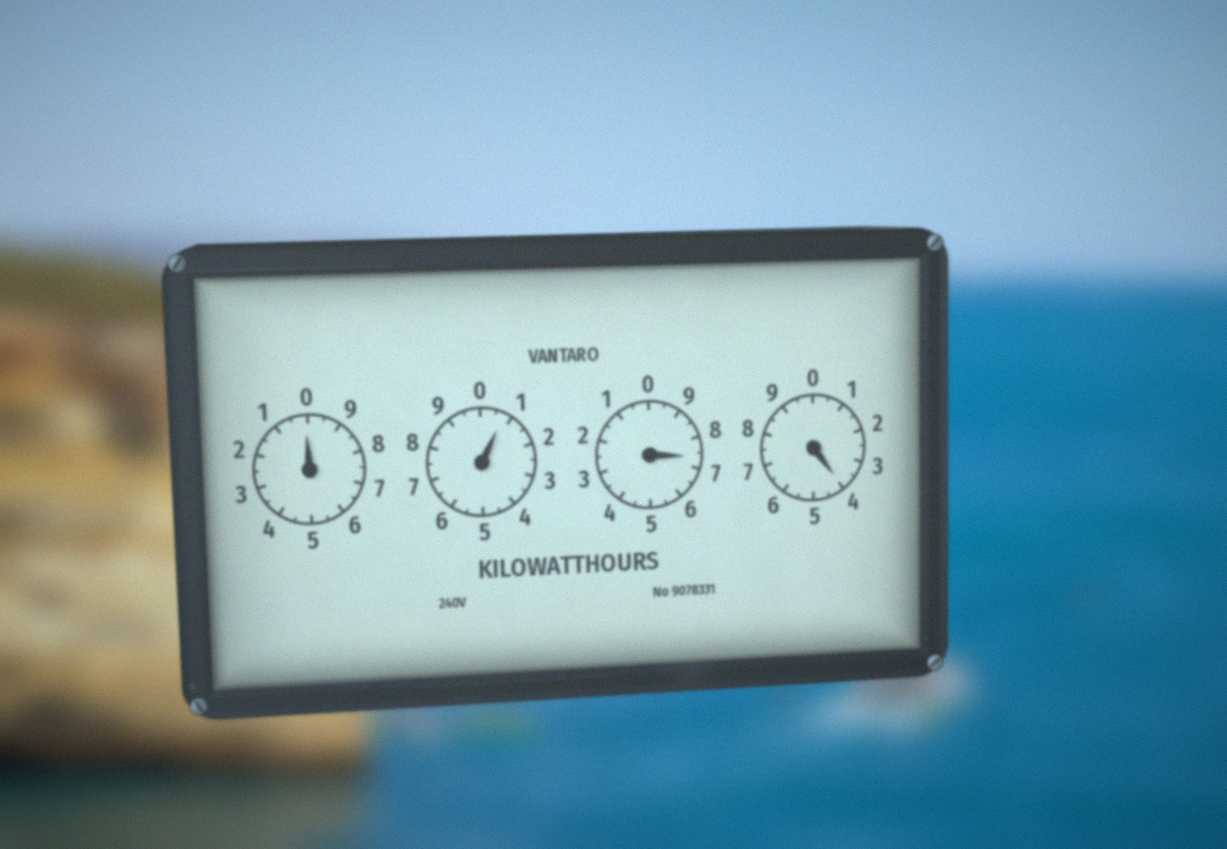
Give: 74,kWh
